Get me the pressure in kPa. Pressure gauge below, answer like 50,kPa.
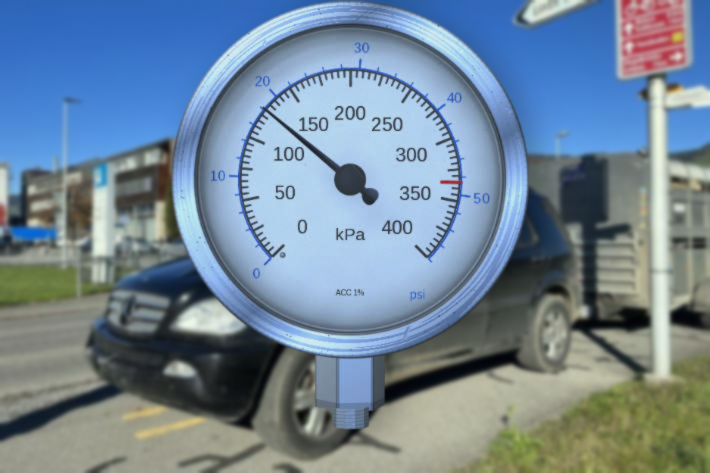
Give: 125,kPa
